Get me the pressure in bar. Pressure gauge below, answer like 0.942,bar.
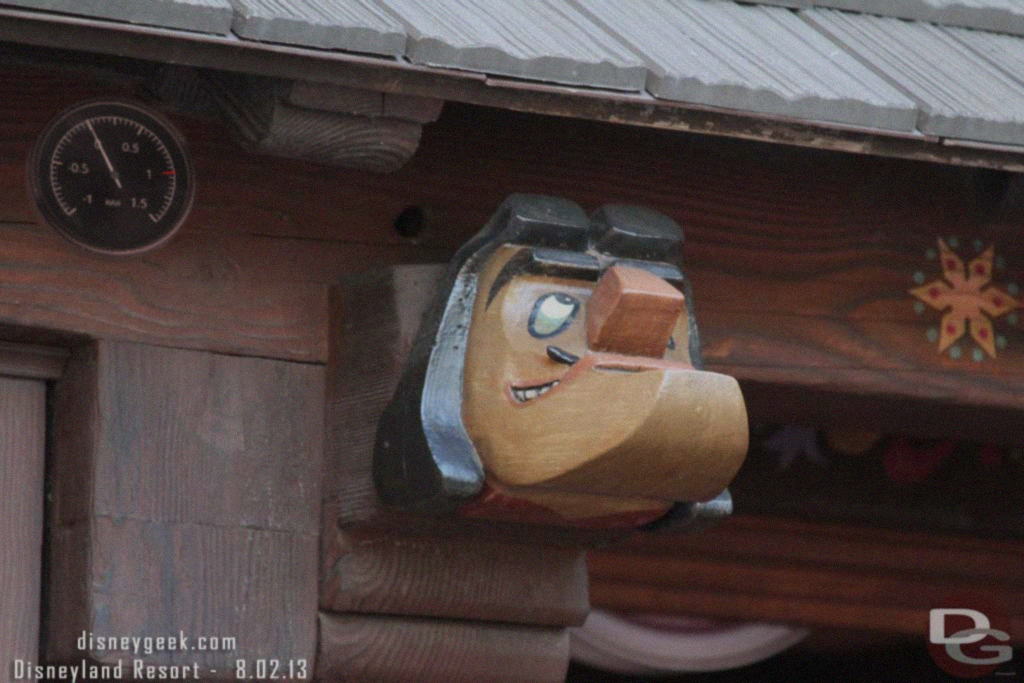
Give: 0,bar
